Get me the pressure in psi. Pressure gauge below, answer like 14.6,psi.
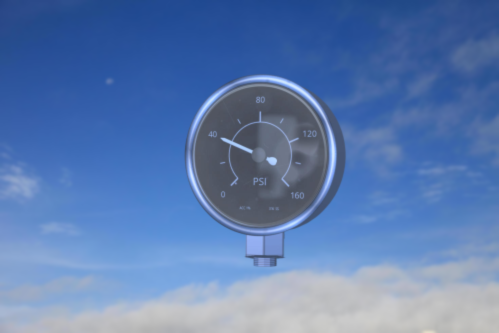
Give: 40,psi
